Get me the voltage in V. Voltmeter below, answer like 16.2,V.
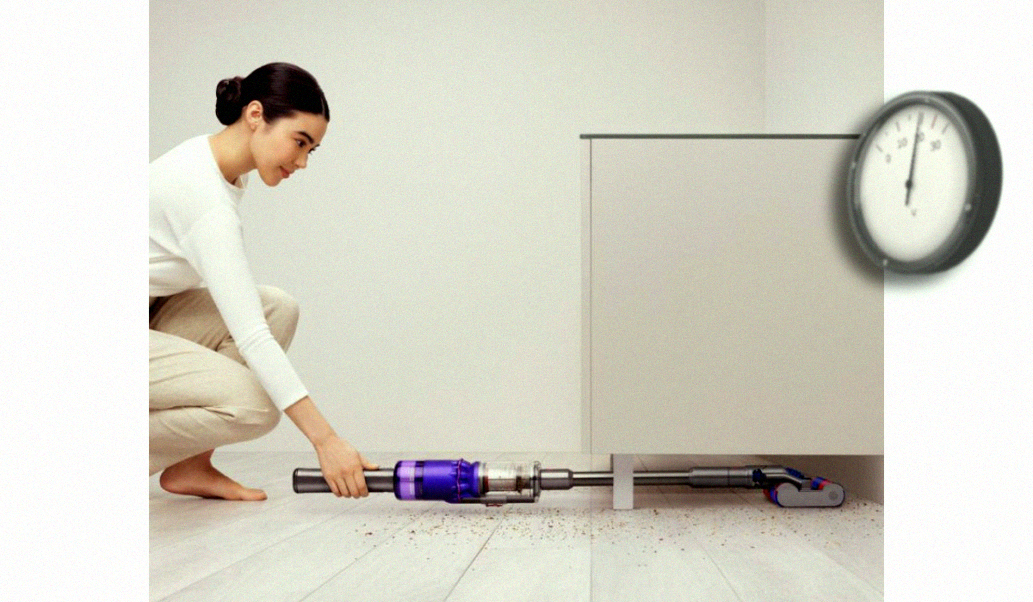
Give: 20,V
